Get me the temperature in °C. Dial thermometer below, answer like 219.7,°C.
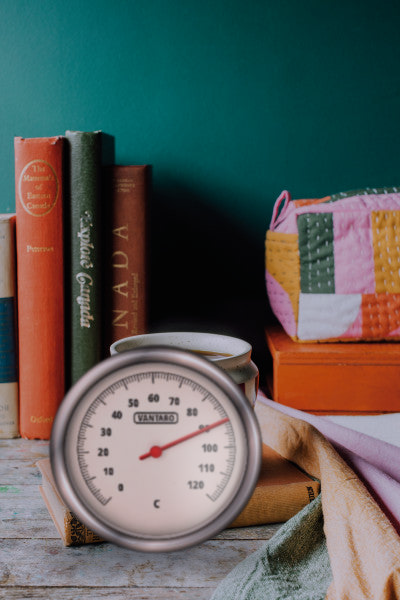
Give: 90,°C
